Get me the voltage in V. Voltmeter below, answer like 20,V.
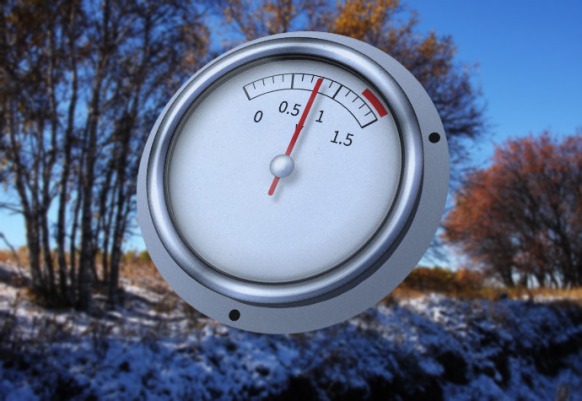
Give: 0.8,V
